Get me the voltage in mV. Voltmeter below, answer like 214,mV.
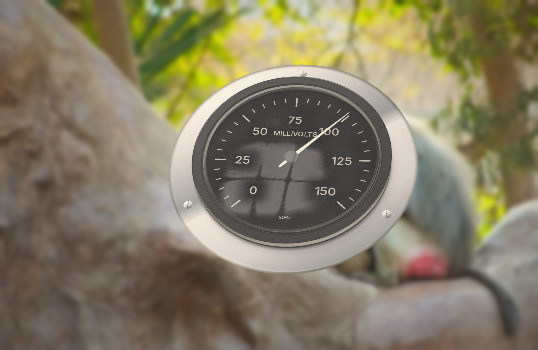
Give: 100,mV
